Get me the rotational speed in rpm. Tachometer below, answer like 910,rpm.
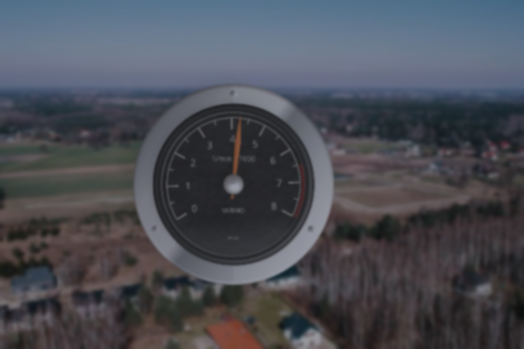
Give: 4250,rpm
